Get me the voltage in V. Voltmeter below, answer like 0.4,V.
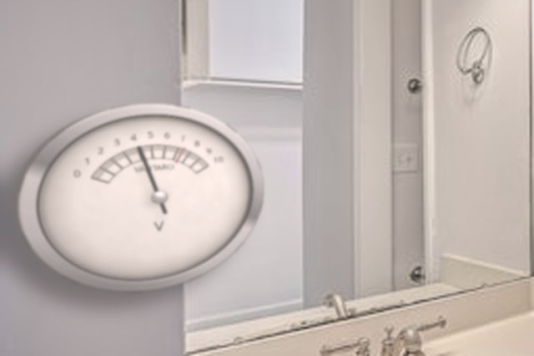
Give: 4,V
